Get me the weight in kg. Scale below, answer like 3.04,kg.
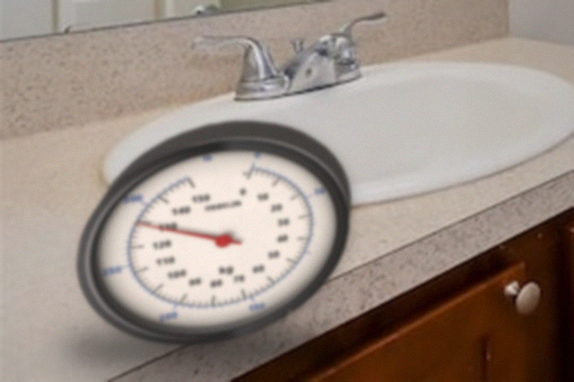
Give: 130,kg
